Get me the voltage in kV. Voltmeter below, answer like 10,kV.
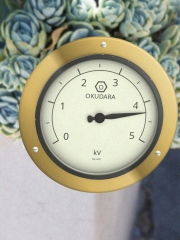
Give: 4.25,kV
